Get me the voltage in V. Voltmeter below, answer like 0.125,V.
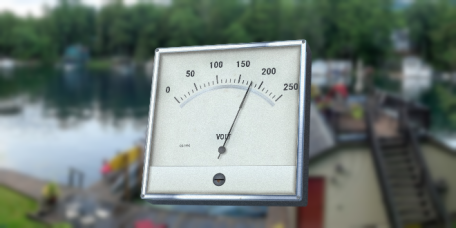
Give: 180,V
